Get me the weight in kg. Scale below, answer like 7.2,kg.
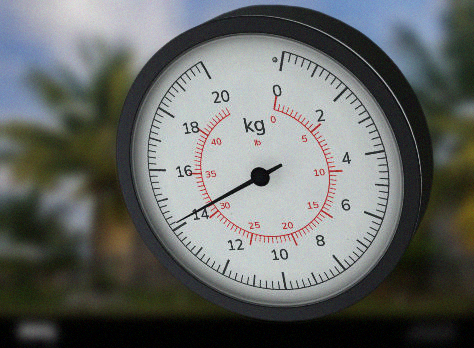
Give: 14.2,kg
